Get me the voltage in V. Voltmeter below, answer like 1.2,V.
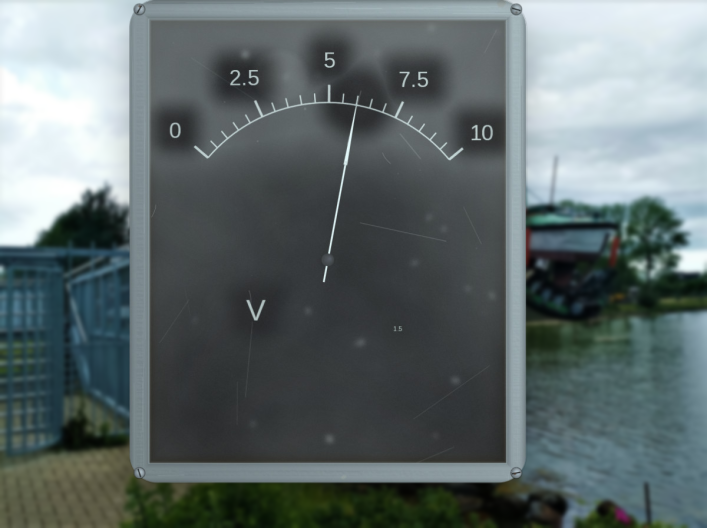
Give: 6,V
